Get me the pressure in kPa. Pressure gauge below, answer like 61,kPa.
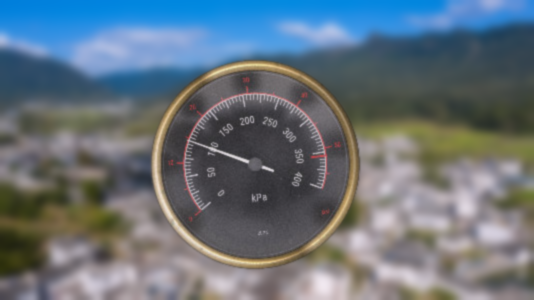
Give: 100,kPa
